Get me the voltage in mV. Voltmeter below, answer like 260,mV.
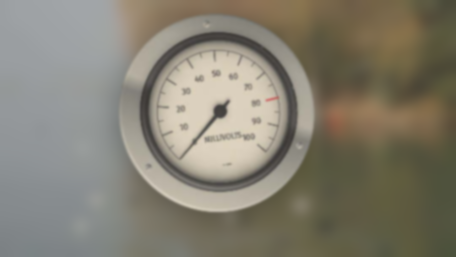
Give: 0,mV
